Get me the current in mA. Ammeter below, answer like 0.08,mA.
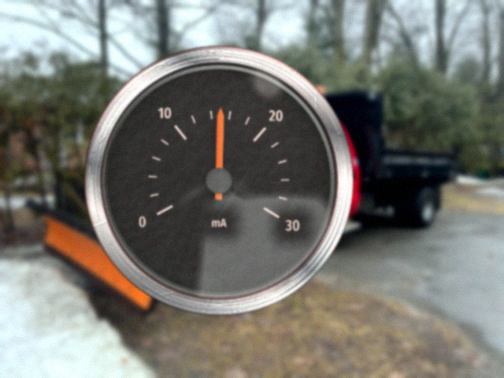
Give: 15,mA
